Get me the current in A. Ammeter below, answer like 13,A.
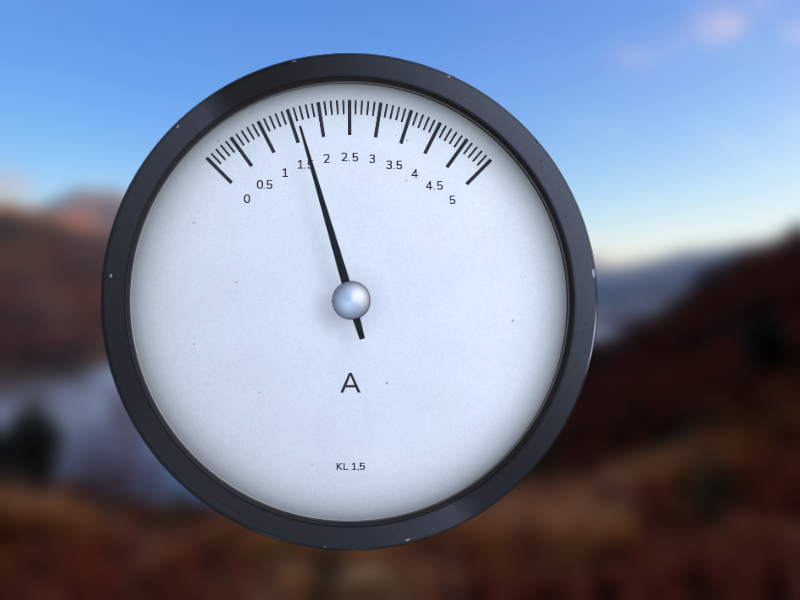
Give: 1.6,A
